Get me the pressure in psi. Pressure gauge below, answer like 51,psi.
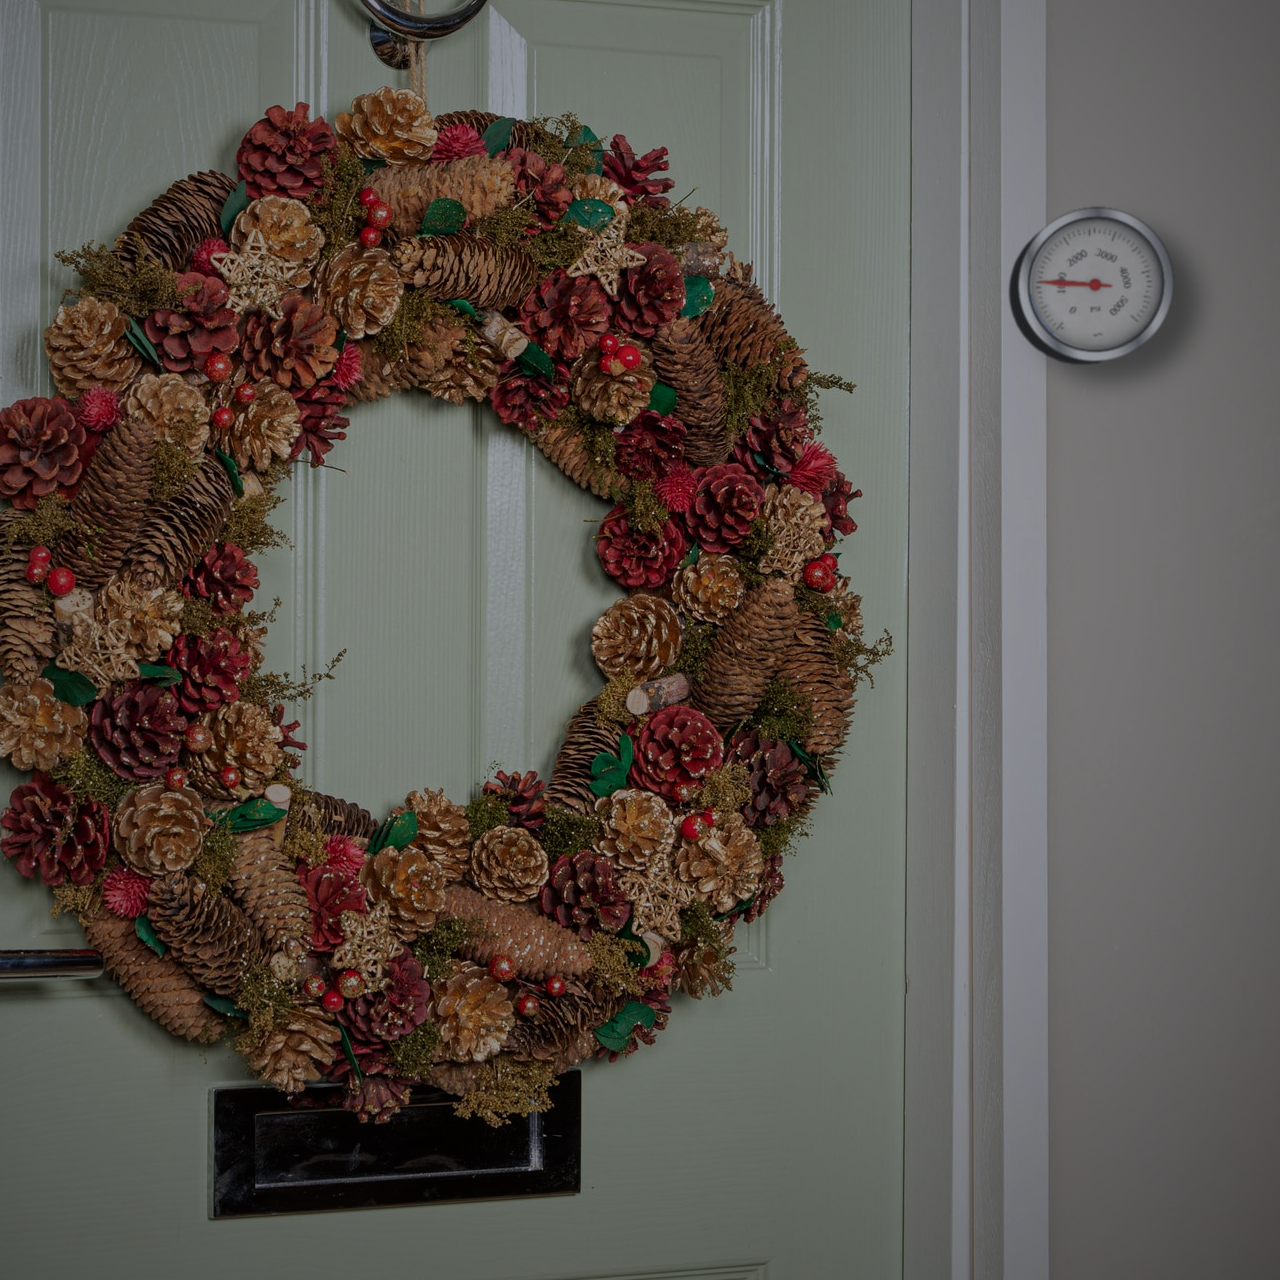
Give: 1000,psi
